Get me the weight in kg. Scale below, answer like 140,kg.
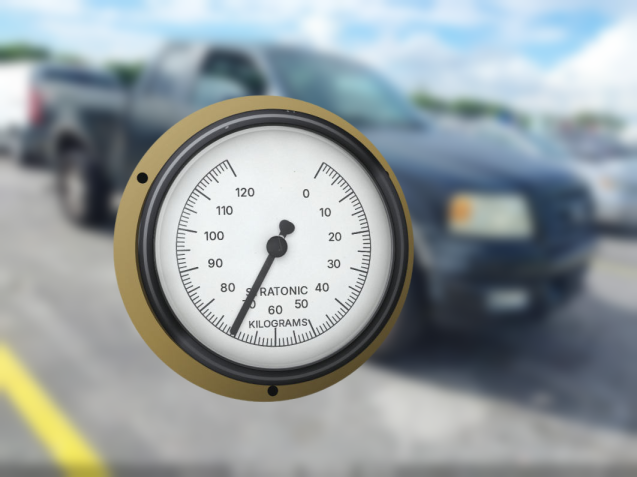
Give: 71,kg
